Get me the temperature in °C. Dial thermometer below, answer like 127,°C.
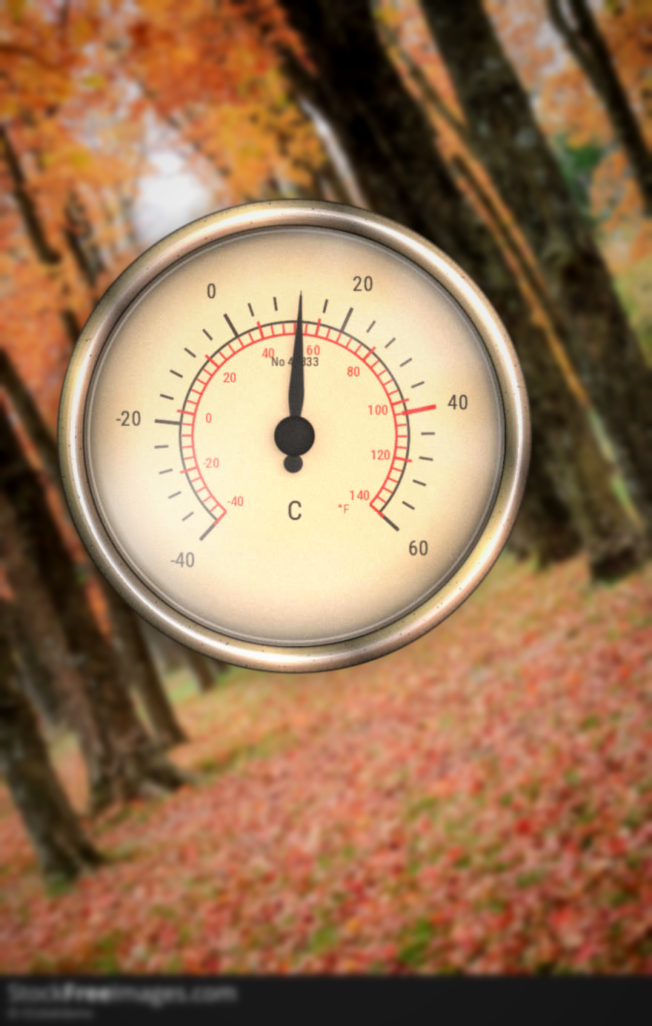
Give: 12,°C
